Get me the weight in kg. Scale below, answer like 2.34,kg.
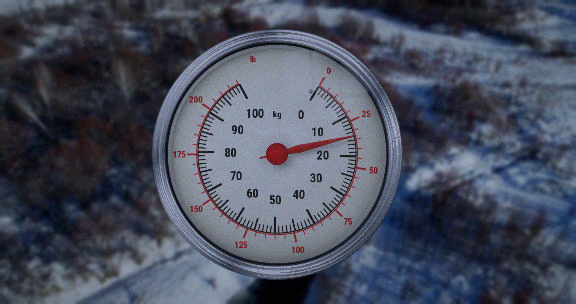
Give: 15,kg
